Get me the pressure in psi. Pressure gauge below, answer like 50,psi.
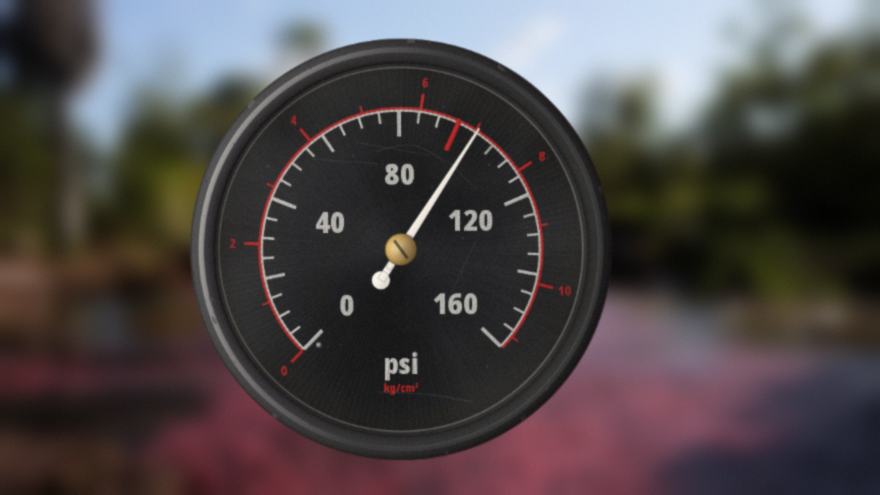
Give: 100,psi
